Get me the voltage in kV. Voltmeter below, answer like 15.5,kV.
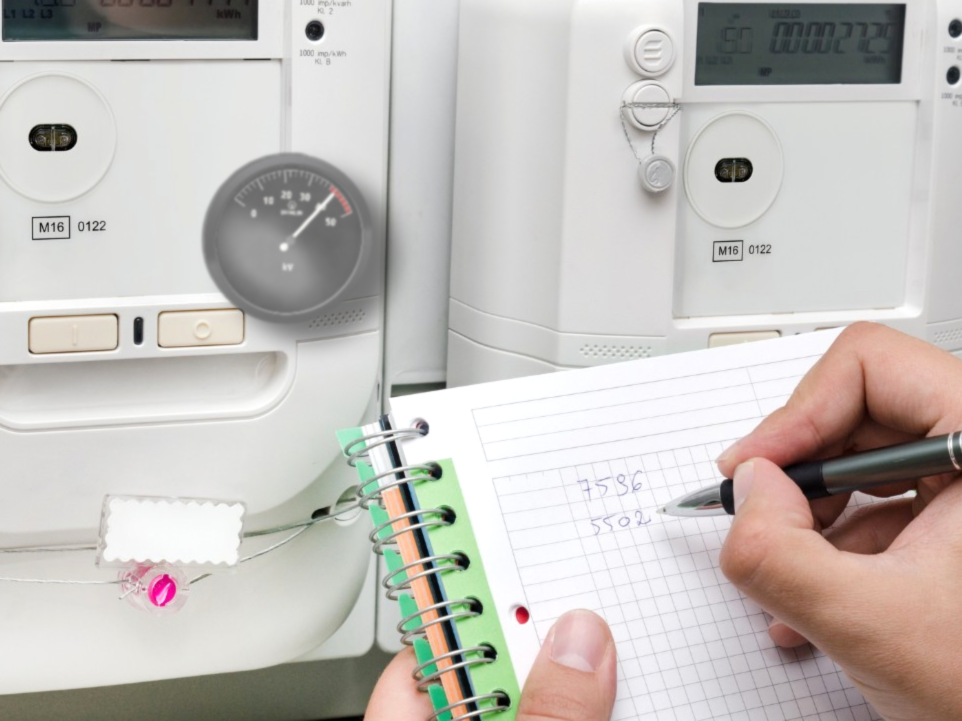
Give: 40,kV
